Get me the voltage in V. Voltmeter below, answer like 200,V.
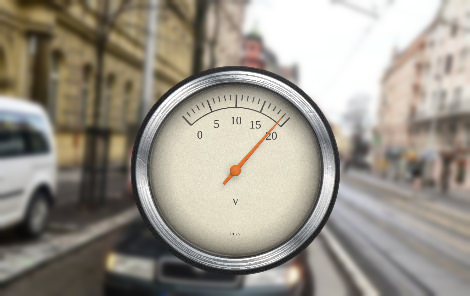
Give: 19,V
